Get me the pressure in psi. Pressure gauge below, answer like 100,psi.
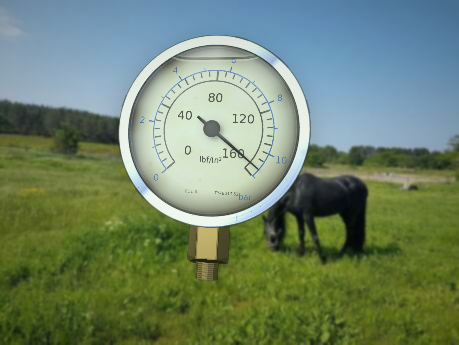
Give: 155,psi
